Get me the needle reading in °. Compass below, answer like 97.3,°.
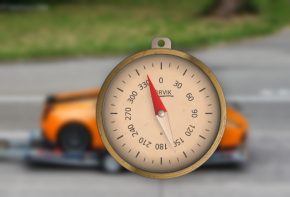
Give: 340,°
